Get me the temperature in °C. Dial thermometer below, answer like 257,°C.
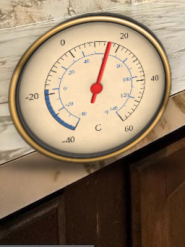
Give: 16,°C
